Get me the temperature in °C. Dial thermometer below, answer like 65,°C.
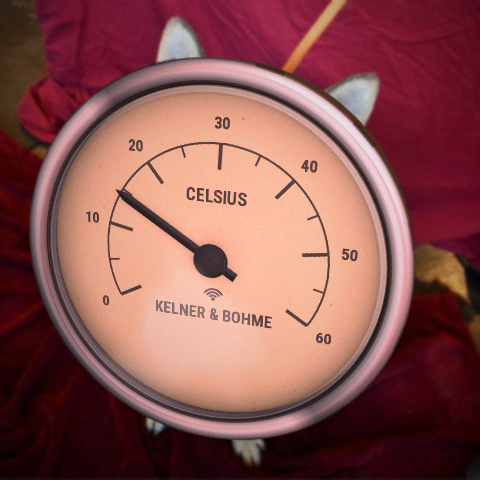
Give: 15,°C
